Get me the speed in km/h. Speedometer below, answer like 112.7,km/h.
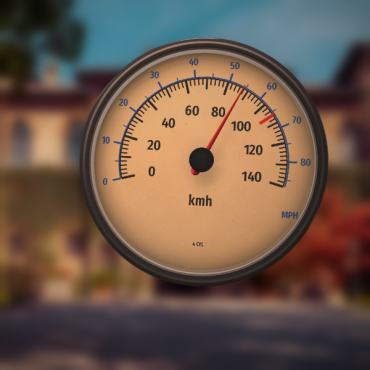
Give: 88,km/h
